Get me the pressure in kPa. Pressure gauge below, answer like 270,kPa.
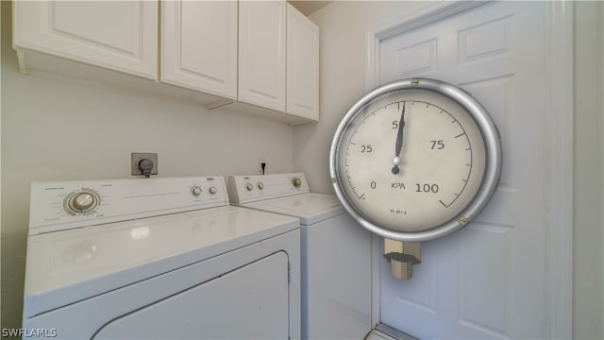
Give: 52.5,kPa
